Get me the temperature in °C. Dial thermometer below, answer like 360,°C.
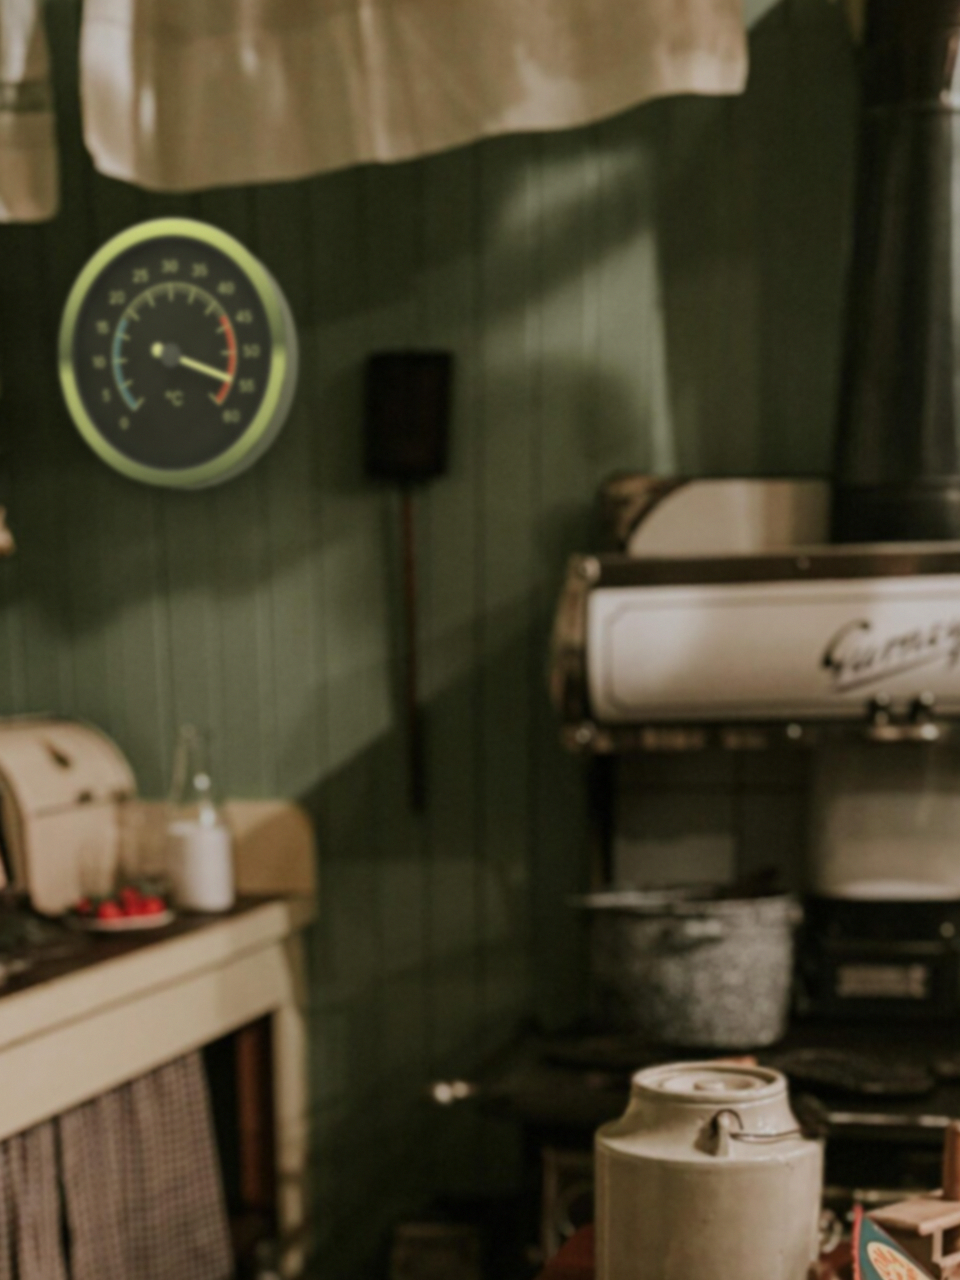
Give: 55,°C
